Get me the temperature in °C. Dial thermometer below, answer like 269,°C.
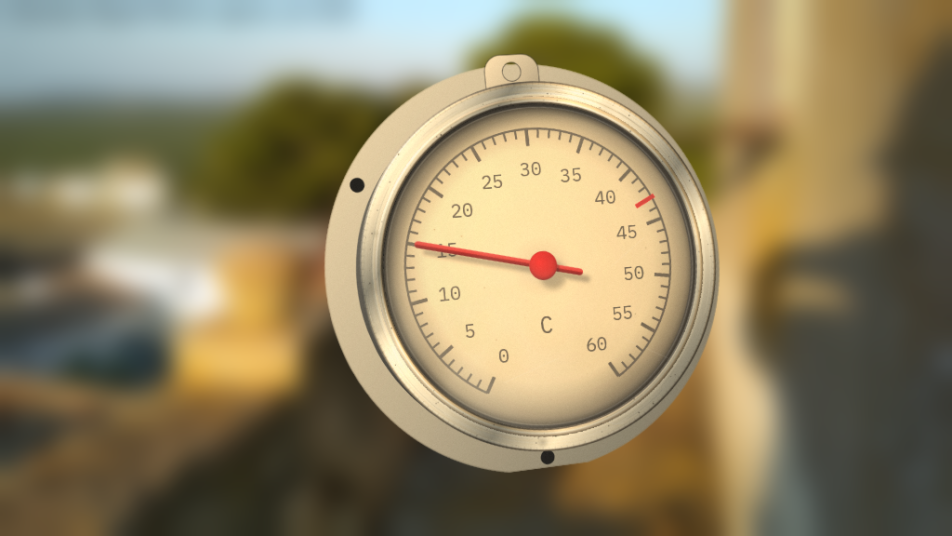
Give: 15,°C
